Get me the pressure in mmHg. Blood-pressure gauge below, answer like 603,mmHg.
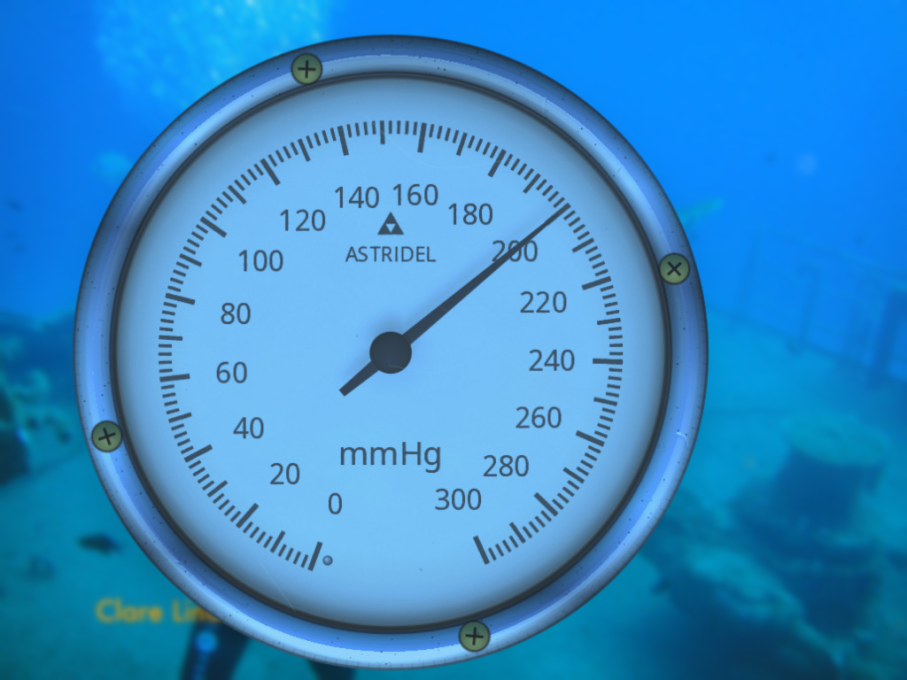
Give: 200,mmHg
